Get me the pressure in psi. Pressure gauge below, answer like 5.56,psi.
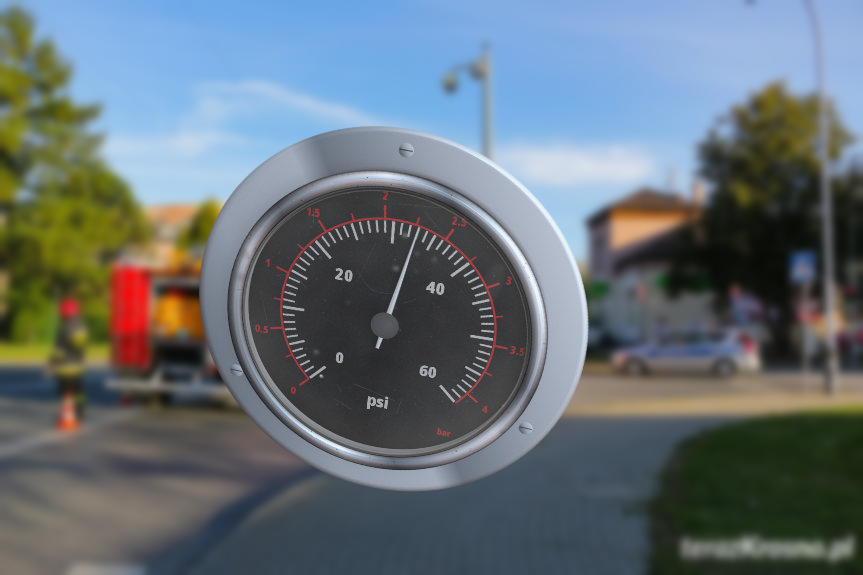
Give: 33,psi
